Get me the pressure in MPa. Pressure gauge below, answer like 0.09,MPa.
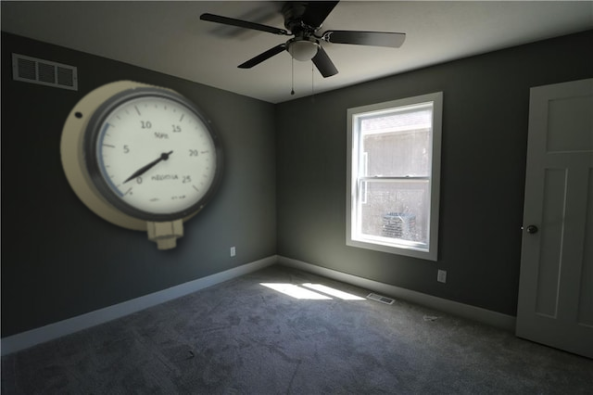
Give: 1,MPa
